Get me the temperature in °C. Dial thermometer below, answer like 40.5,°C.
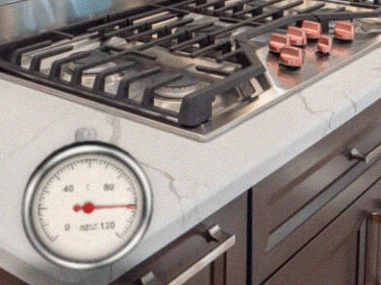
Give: 100,°C
